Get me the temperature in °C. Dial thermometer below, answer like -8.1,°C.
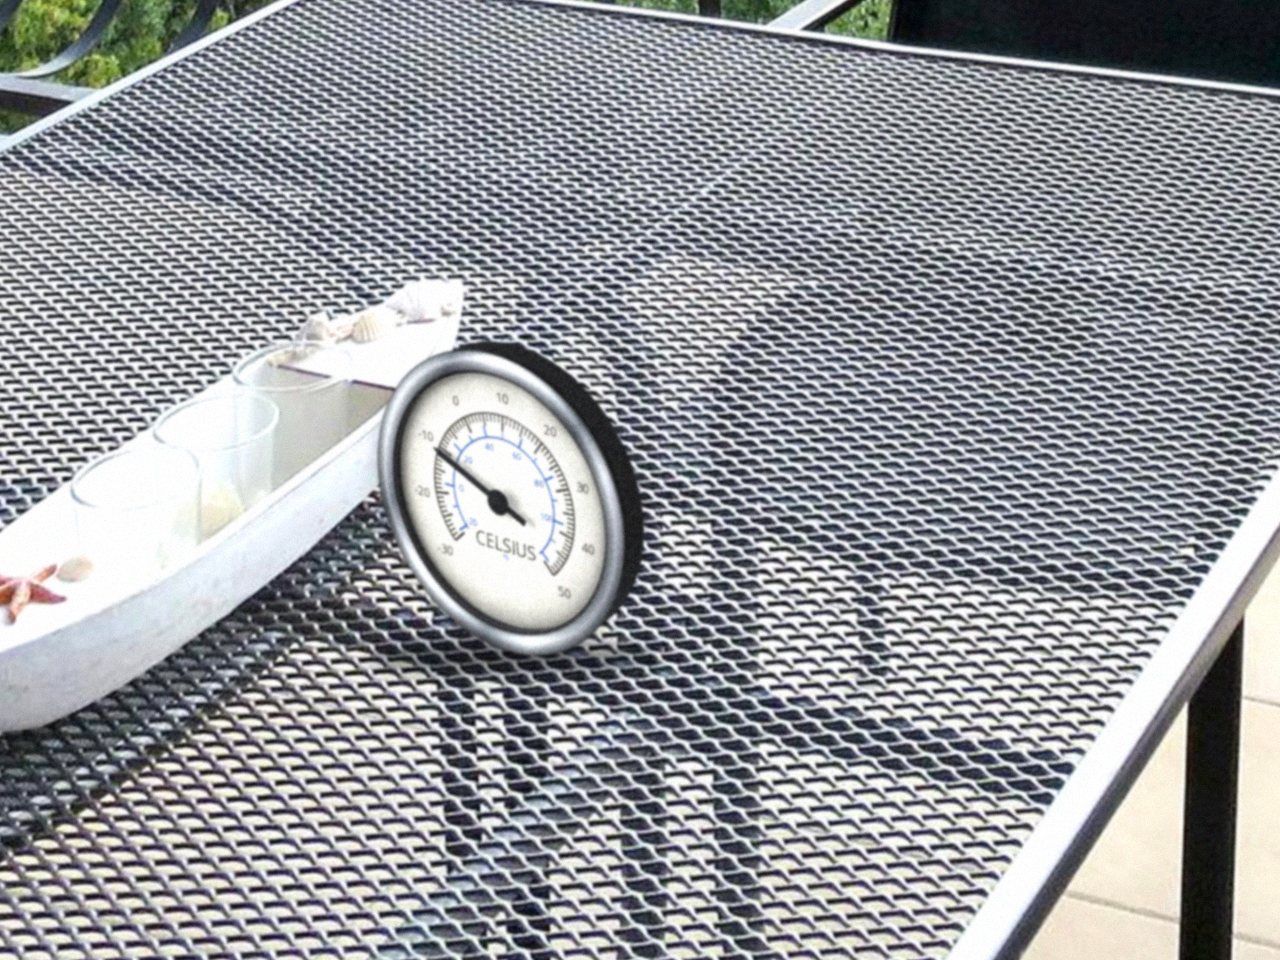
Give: -10,°C
